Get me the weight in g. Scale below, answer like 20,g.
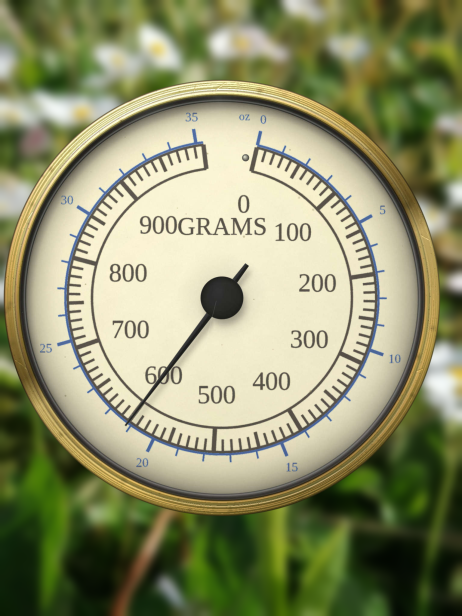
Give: 600,g
